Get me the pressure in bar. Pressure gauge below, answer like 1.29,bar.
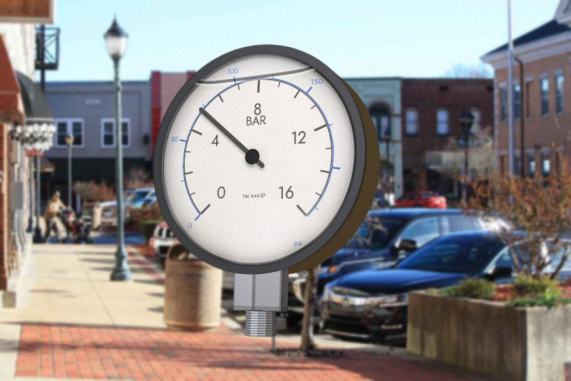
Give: 5,bar
